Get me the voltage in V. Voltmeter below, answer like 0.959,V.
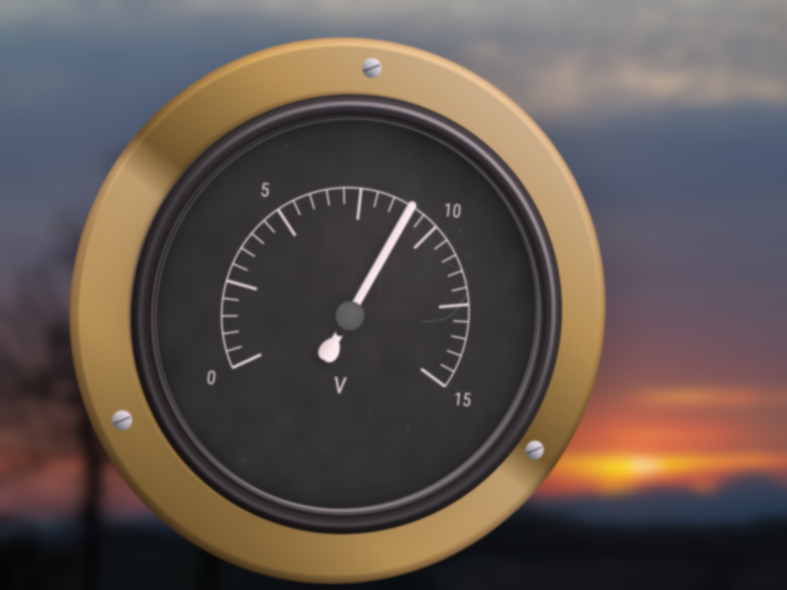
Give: 9,V
